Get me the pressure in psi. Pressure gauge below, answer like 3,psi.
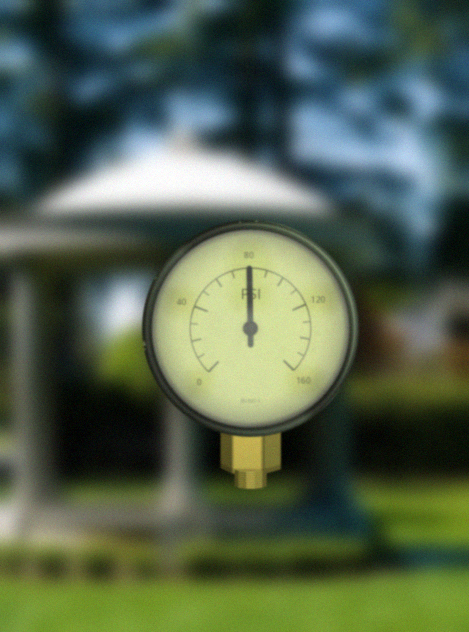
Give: 80,psi
